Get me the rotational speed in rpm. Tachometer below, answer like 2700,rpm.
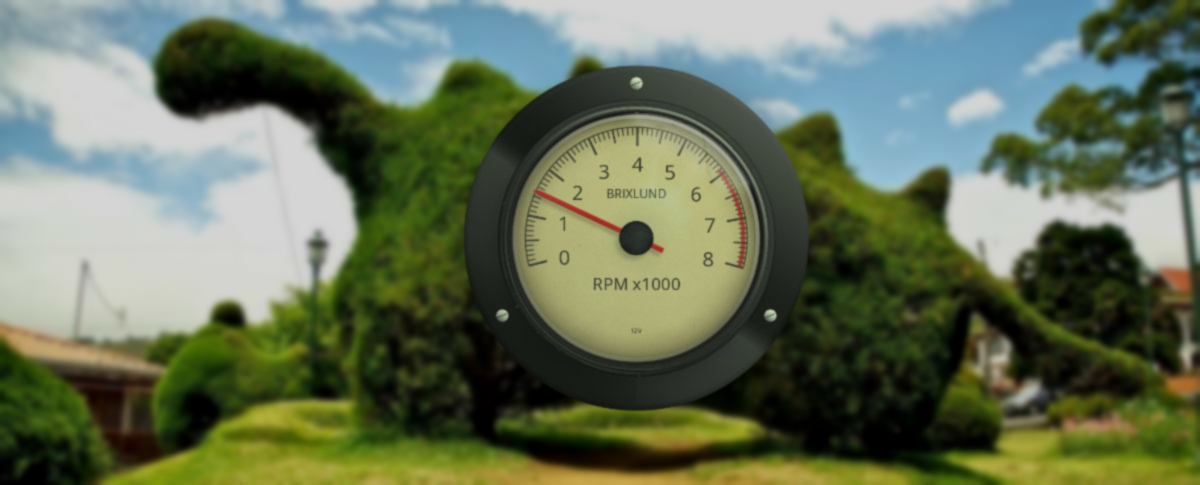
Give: 1500,rpm
